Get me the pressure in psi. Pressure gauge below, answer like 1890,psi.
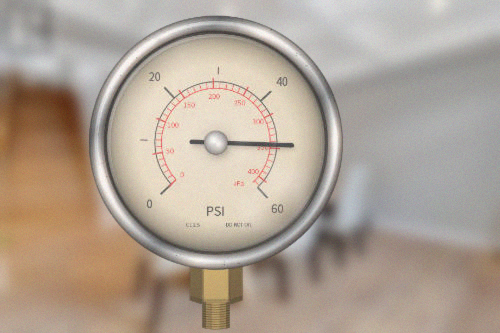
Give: 50,psi
